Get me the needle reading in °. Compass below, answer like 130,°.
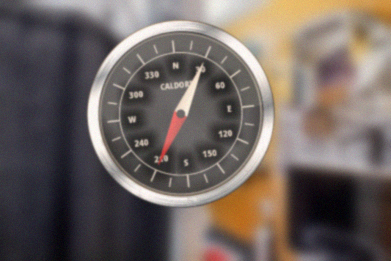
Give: 210,°
